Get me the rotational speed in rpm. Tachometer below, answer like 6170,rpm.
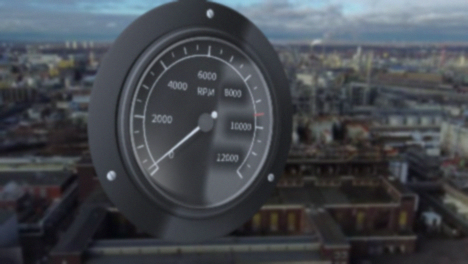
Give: 250,rpm
